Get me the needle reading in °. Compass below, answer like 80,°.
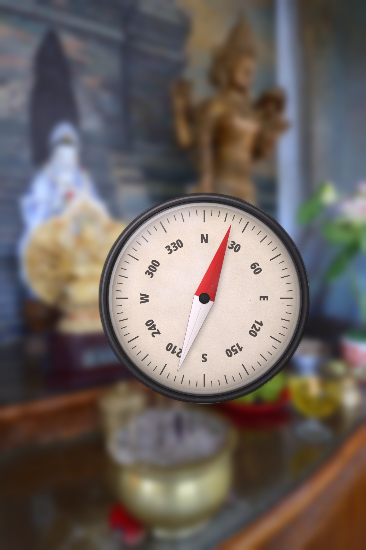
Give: 20,°
